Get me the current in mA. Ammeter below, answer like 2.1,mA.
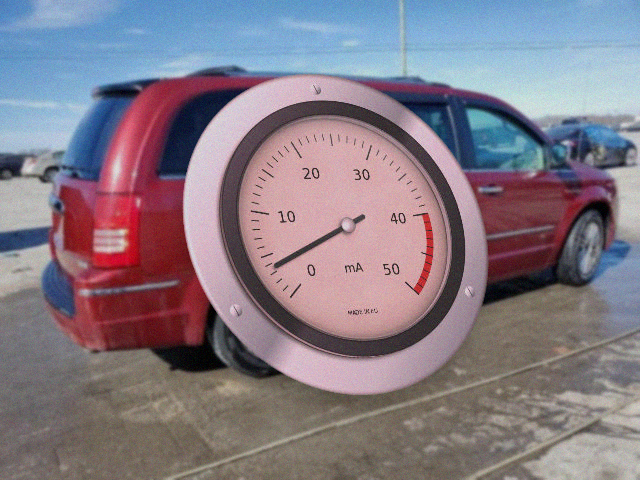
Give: 3.5,mA
